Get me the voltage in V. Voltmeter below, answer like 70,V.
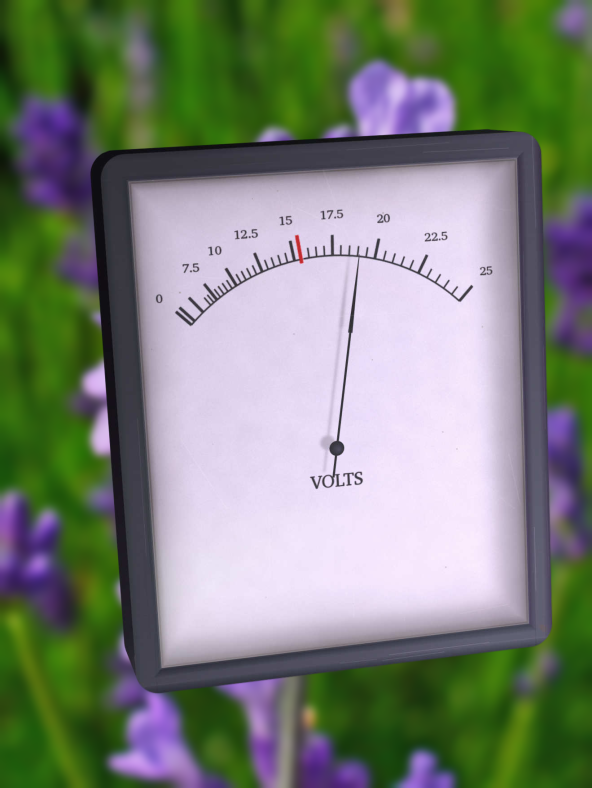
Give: 19,V
